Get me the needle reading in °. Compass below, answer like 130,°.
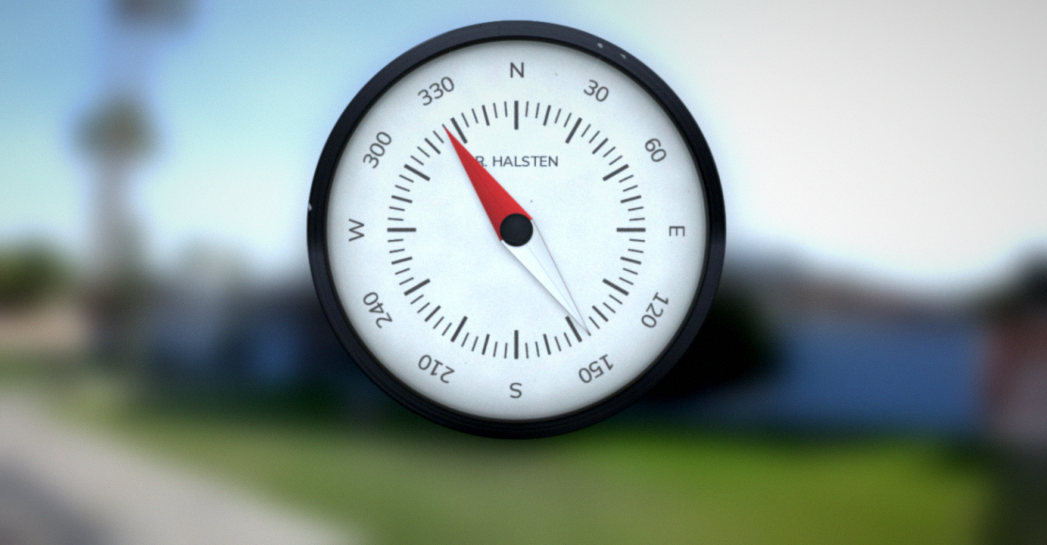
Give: 325,°
